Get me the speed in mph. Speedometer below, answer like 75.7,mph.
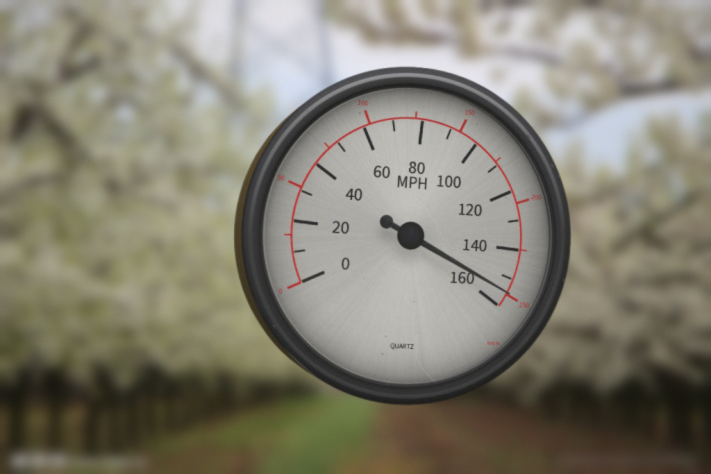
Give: 155,mph
